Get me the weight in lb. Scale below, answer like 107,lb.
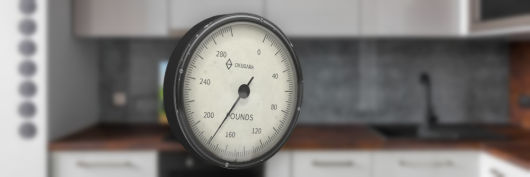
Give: 180,lb
